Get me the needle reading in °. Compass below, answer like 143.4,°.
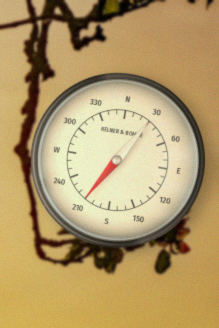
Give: 210,°
